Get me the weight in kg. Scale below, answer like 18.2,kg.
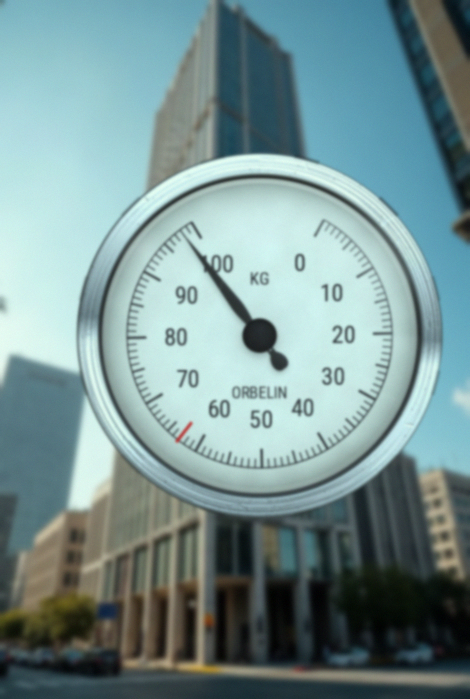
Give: 98,kg
